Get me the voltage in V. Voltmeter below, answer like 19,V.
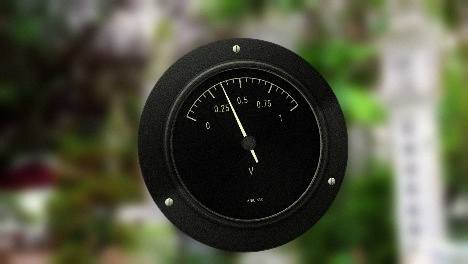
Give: 0.35,V
